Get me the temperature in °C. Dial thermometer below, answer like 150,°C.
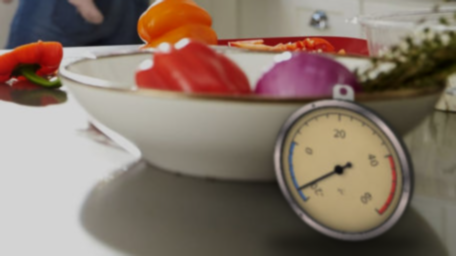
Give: -16,°C
